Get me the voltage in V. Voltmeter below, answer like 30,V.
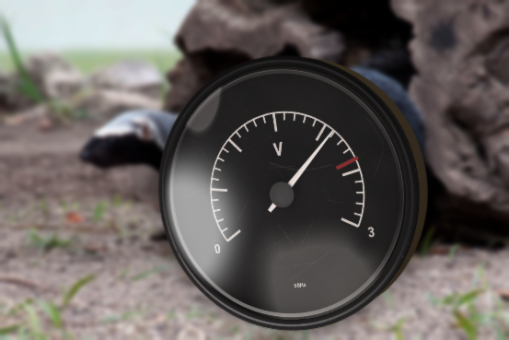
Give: 2.1,V
